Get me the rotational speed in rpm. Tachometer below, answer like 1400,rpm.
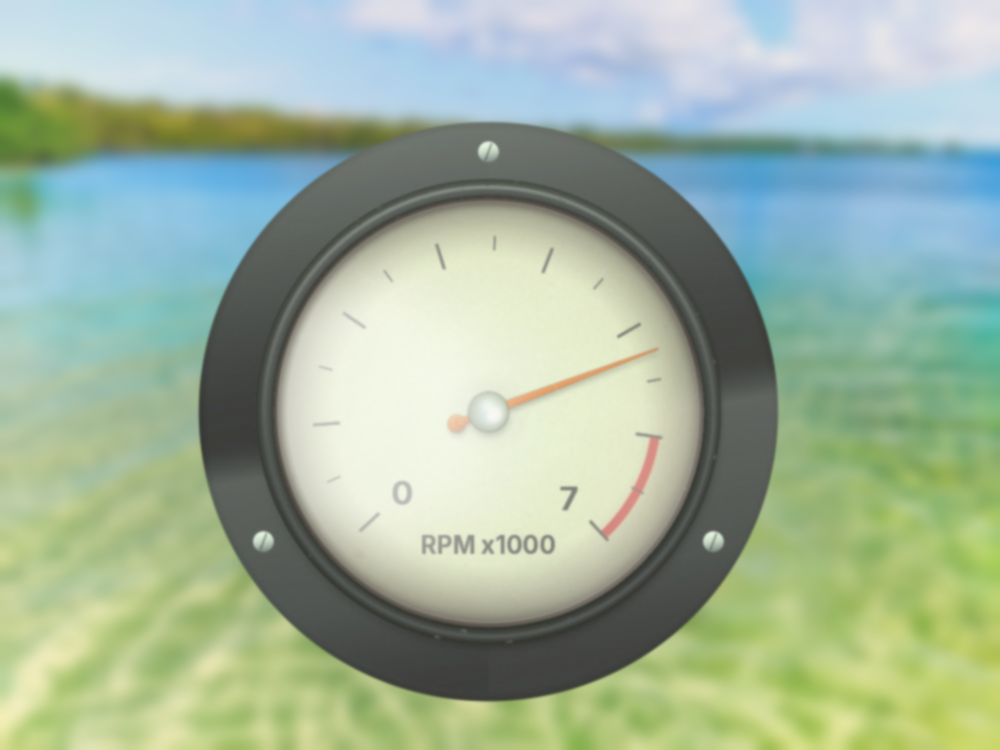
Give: 5250,rpm
